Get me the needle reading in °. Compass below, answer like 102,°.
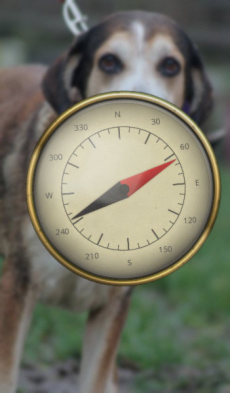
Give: 65,°
